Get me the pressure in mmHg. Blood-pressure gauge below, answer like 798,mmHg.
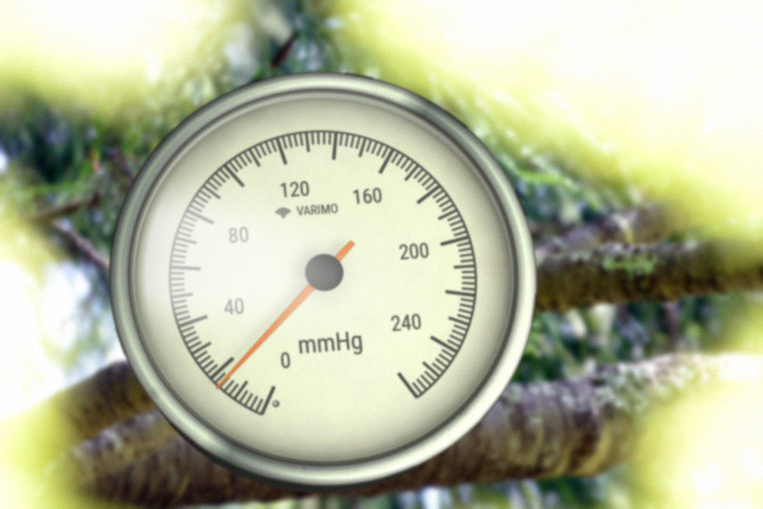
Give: 16,mmHg
